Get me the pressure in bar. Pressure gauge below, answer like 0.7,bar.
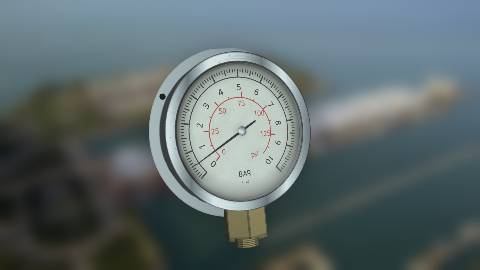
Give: 0.5,bar
